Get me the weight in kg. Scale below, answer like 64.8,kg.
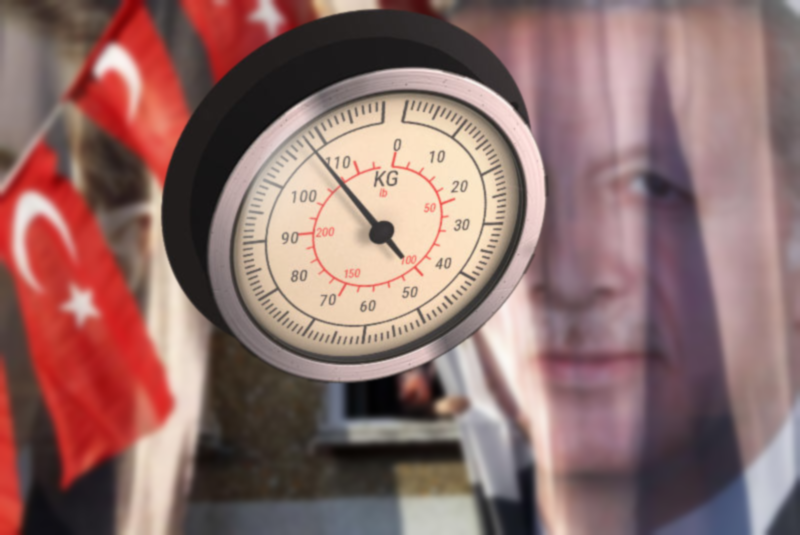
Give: 108,kg
